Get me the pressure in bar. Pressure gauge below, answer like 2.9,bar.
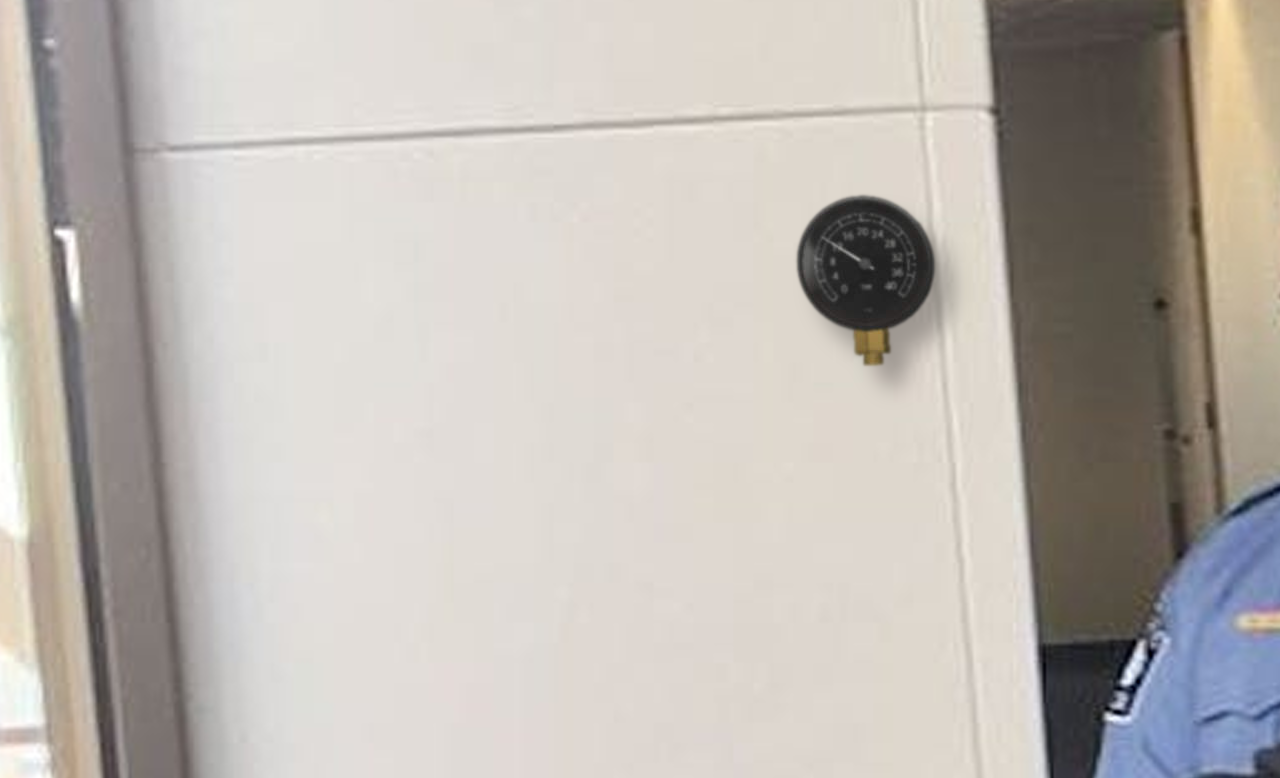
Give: 12,bar
